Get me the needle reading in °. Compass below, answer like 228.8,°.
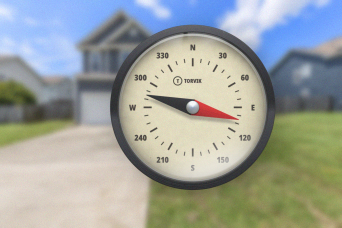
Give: 105,°
